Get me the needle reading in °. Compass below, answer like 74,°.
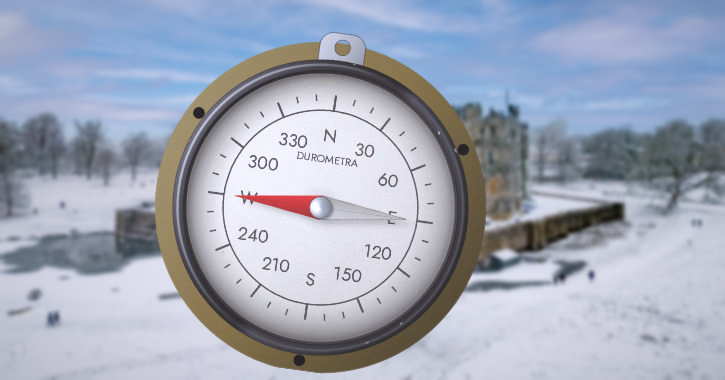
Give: 270,°
